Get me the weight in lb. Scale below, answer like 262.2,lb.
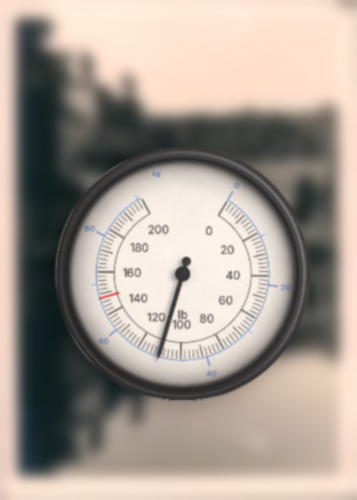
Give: 110,lb
